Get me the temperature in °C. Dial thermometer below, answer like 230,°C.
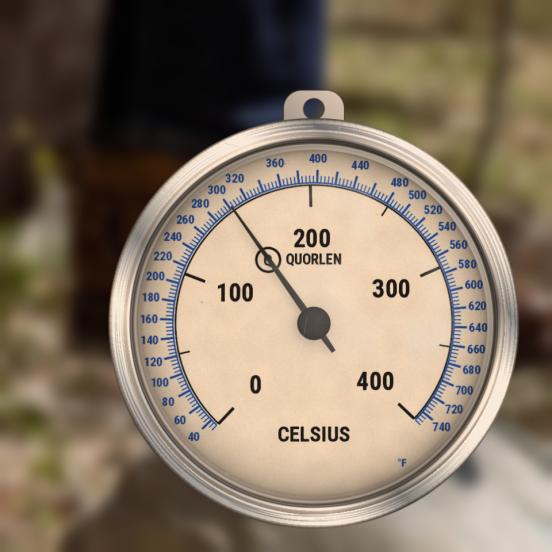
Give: 150,°C
